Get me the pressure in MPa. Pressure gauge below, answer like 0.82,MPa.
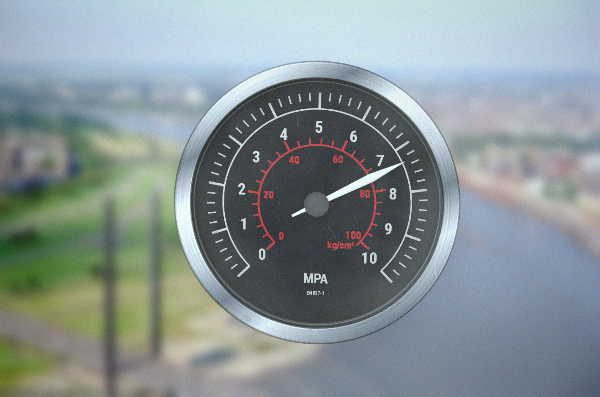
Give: 7.3,MPa
